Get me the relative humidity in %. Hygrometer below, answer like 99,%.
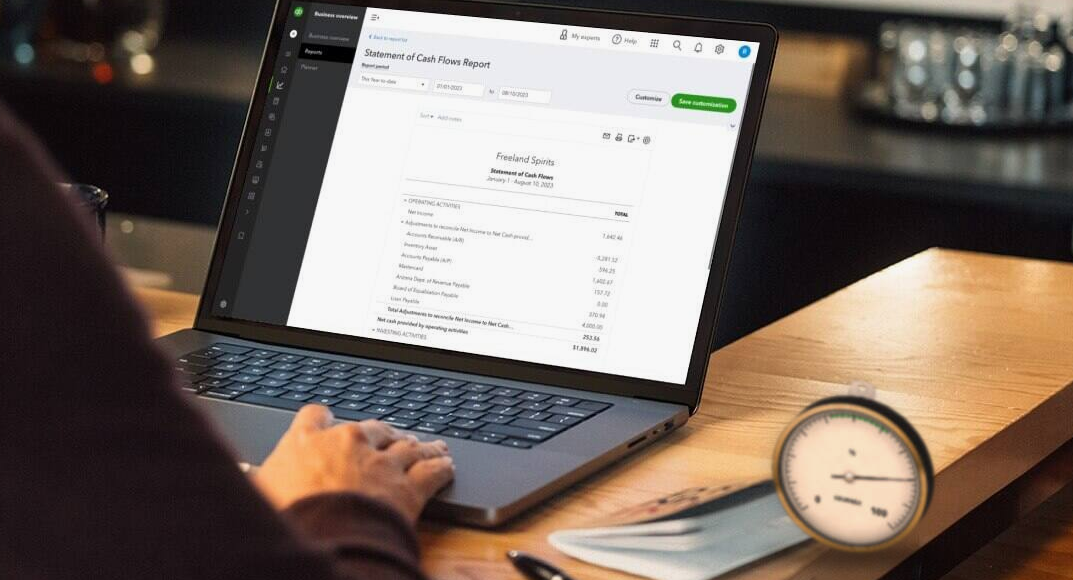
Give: 80,%
